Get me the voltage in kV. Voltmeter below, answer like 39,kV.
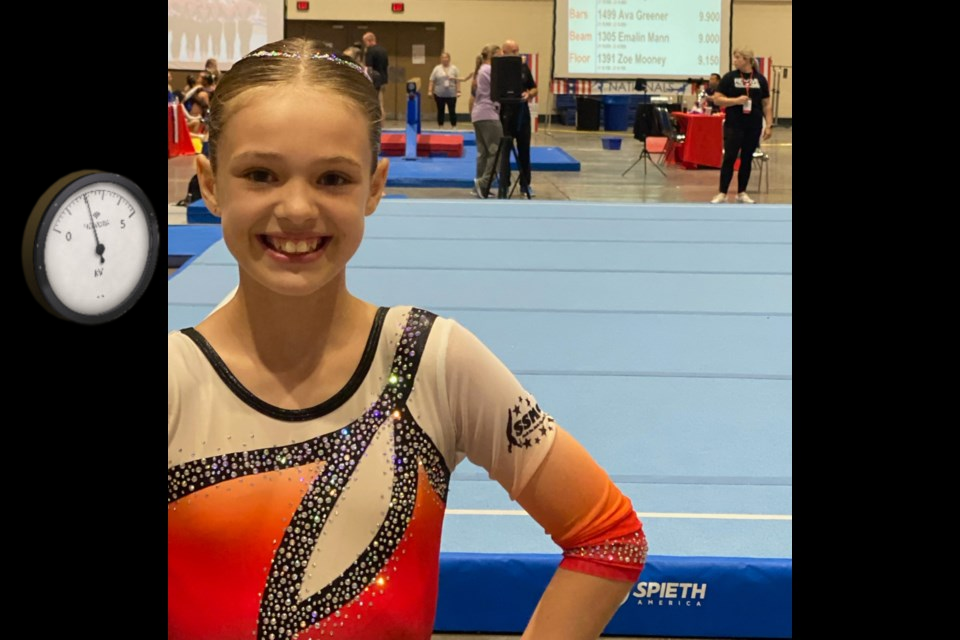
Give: 2,kV
